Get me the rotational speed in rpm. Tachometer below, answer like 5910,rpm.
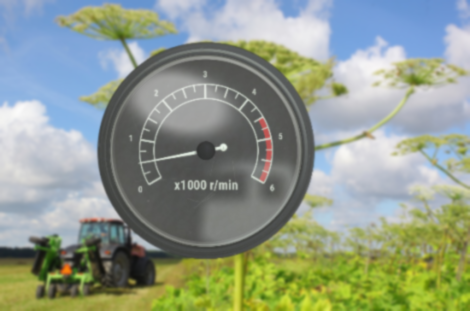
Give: 500,rpm
